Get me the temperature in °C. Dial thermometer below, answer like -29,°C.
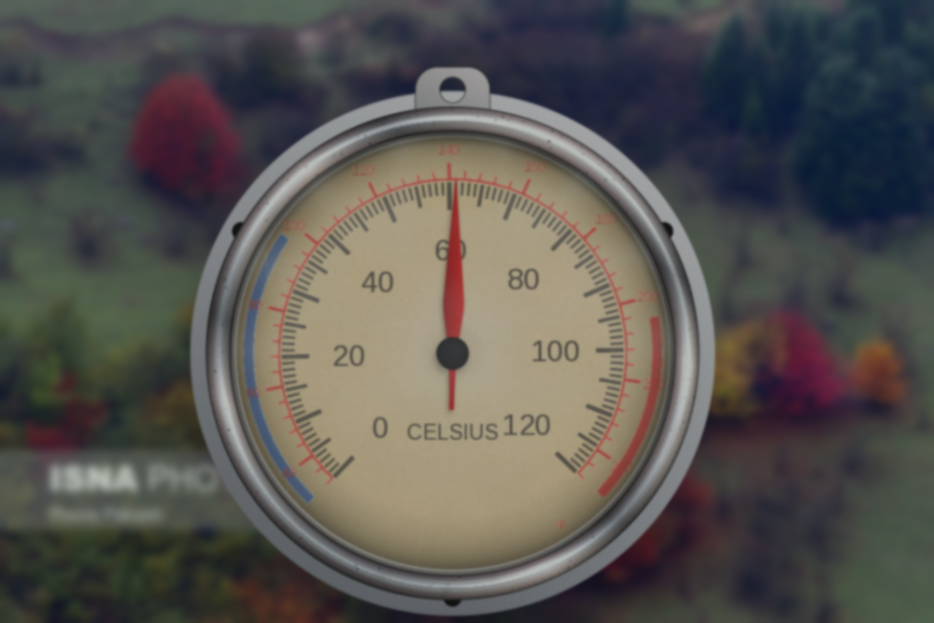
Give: 61,°C
